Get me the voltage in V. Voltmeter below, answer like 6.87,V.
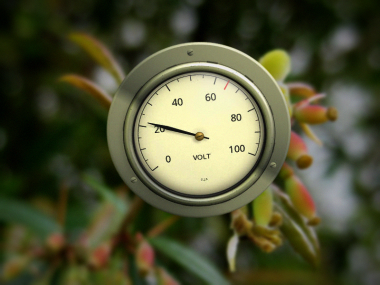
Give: 22.5,V
